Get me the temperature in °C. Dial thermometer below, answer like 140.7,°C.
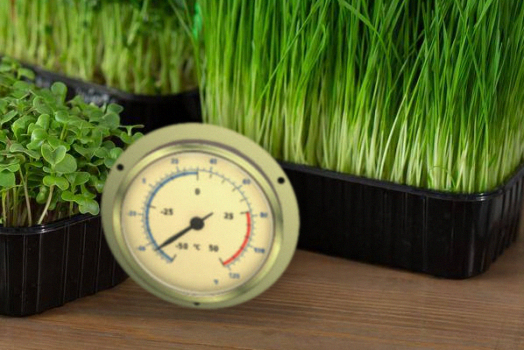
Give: -42.5,°C
